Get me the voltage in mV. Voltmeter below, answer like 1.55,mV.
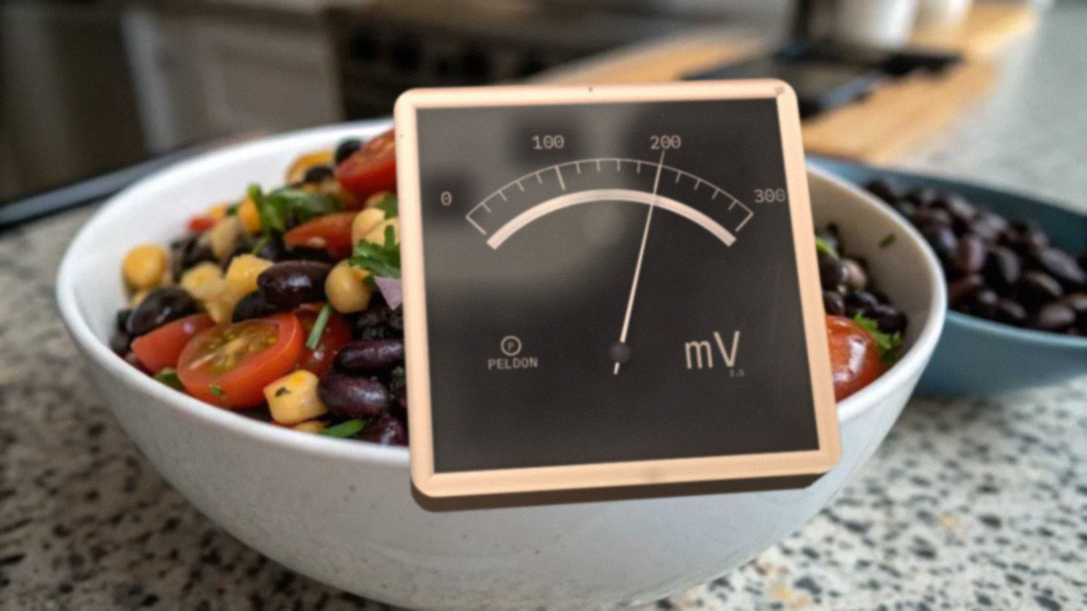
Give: 200,mV
